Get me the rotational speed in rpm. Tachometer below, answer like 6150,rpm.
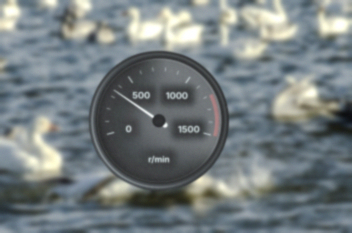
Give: 350,rpm
